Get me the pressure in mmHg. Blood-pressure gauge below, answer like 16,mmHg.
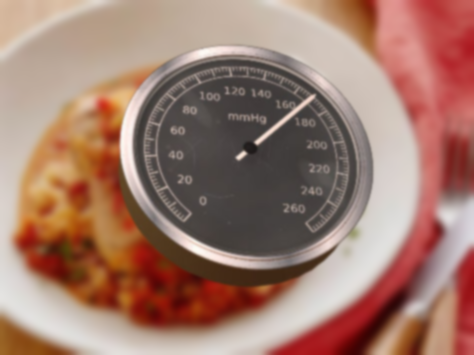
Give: 170,mmHg
